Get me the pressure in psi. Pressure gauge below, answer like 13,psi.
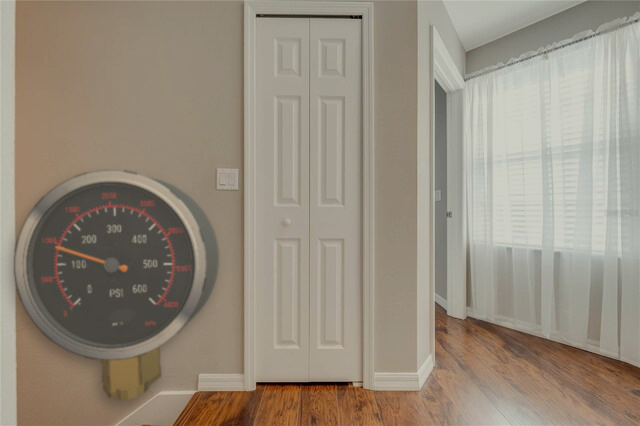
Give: 140,psi
